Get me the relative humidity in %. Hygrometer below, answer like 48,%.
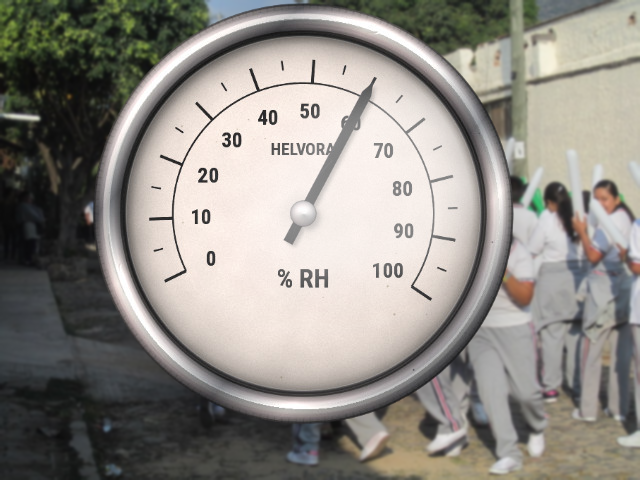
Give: 60,%
